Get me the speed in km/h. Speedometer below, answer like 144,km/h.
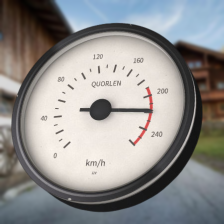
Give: 220,km/h
